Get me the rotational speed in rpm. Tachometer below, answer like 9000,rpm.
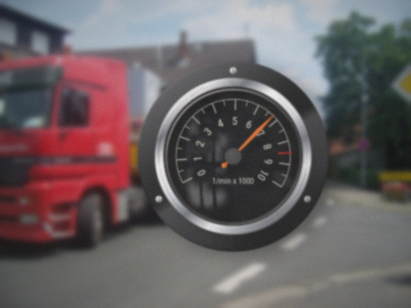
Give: 6750,rpm
